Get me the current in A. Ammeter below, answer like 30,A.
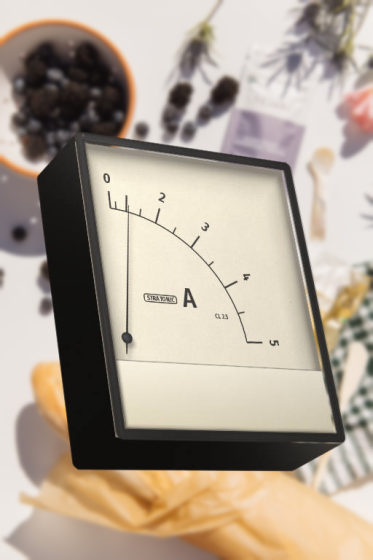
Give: 1,A
